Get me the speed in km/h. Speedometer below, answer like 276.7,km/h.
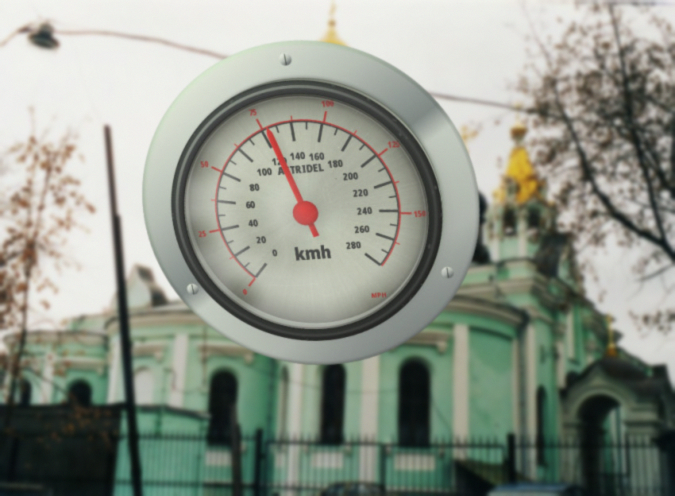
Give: 125,km/h
